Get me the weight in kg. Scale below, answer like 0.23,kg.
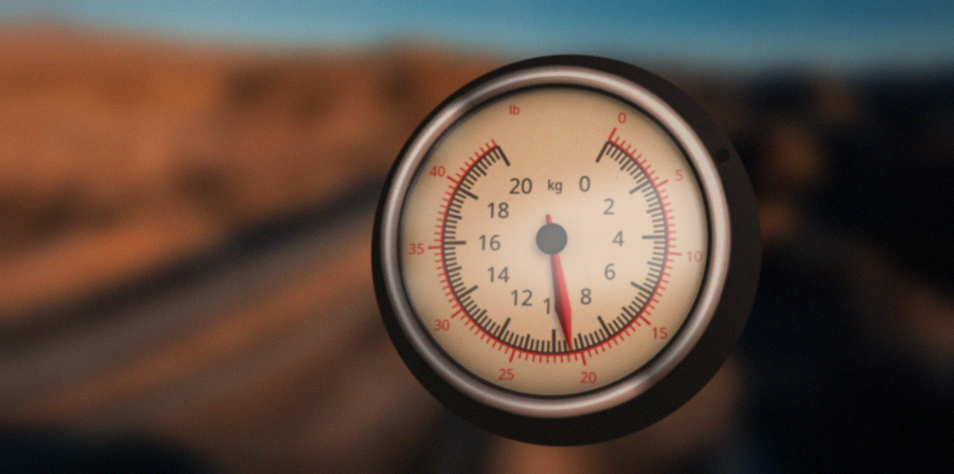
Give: 9.4,kg
